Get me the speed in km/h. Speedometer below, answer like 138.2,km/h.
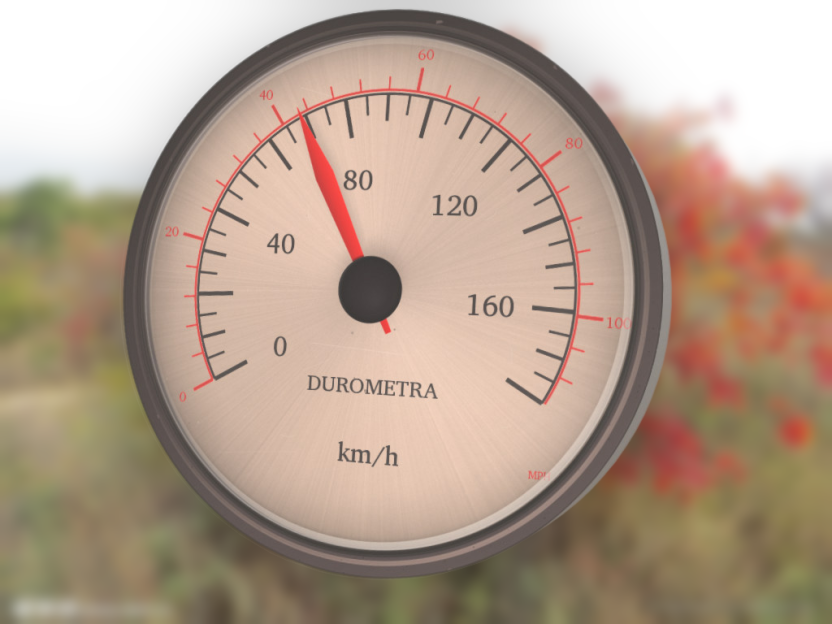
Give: 70,km/h
